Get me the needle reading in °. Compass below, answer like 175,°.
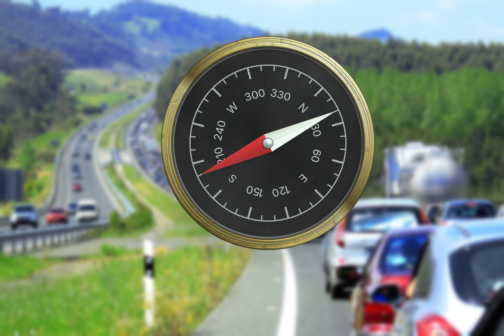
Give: 200,°
